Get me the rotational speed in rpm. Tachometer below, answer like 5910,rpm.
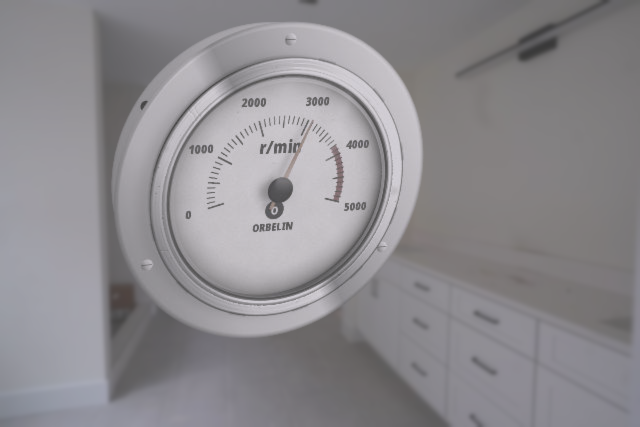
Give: 3000,rpm
